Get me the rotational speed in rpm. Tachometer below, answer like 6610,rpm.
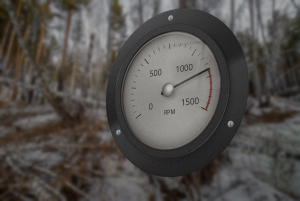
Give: 1200,rpm
